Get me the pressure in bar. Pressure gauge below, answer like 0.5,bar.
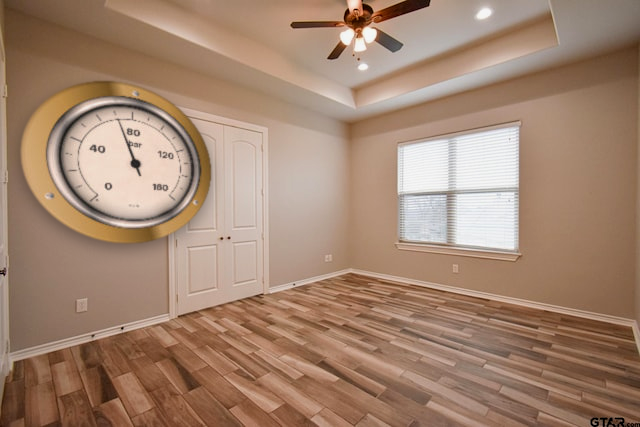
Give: 70,bar
